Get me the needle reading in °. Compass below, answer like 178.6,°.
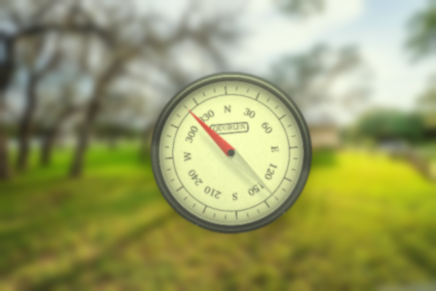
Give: 320,°
